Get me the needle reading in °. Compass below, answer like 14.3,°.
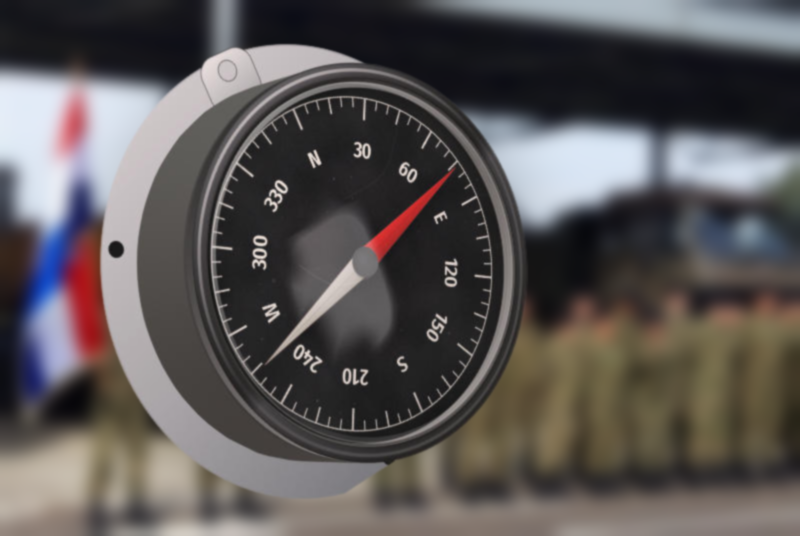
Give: 75,°
